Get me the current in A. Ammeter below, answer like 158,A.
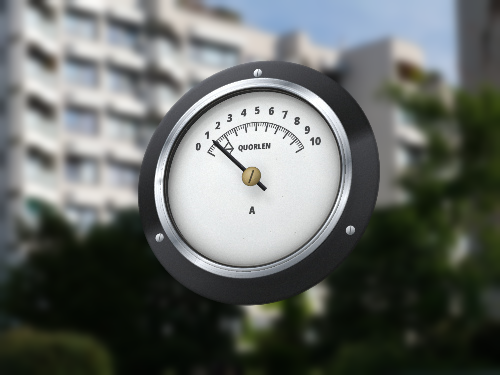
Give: 1,A
